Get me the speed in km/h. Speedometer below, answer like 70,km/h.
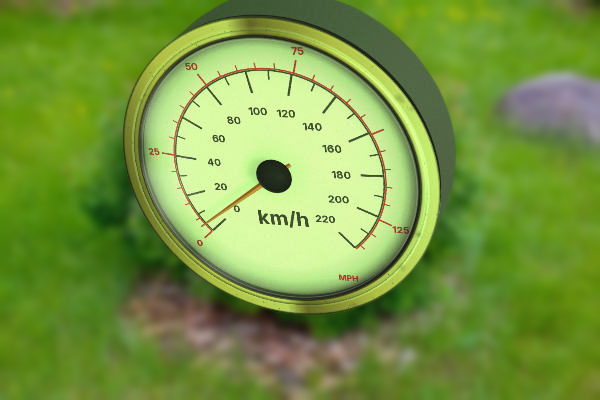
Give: 5,km/h
